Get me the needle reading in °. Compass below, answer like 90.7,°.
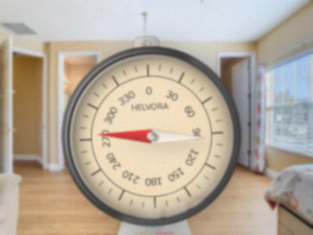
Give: 275,°
